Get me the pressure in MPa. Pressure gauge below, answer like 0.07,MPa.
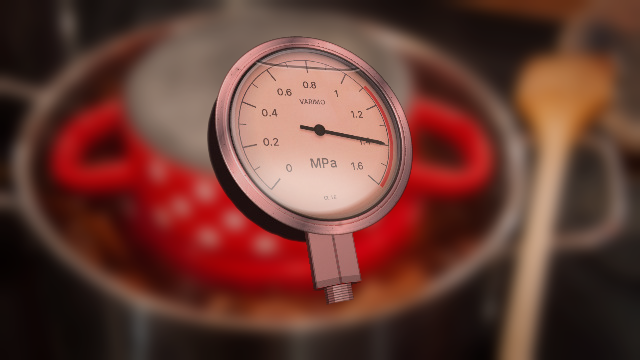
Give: 1.4,MPa
